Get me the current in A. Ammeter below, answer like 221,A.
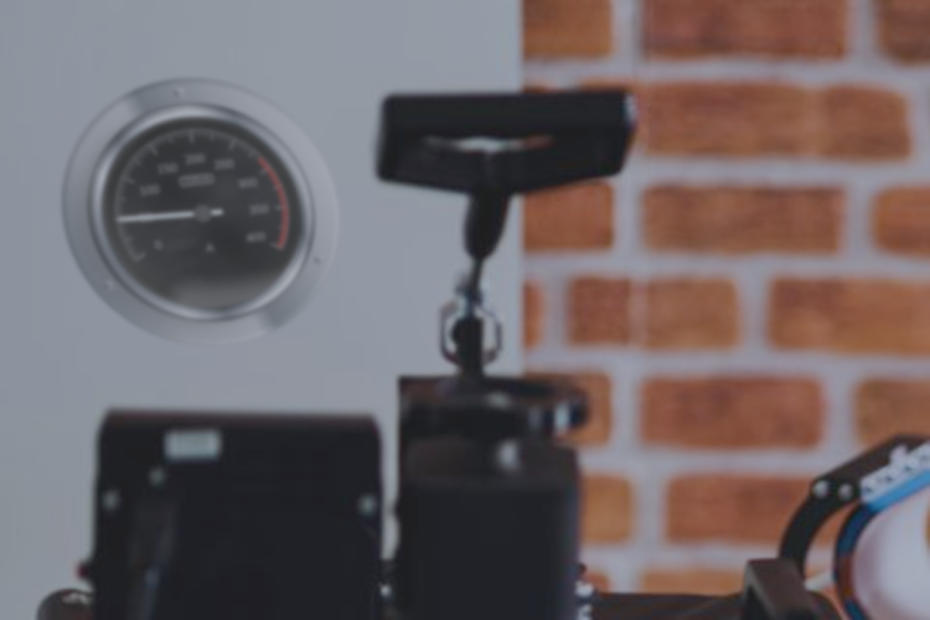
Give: 50,A
